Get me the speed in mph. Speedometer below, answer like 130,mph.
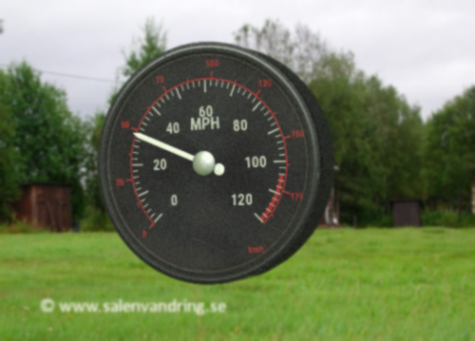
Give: 30,mph
